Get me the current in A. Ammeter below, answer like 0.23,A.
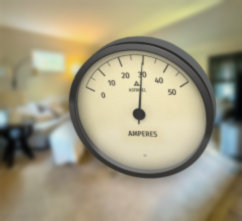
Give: 30,A
